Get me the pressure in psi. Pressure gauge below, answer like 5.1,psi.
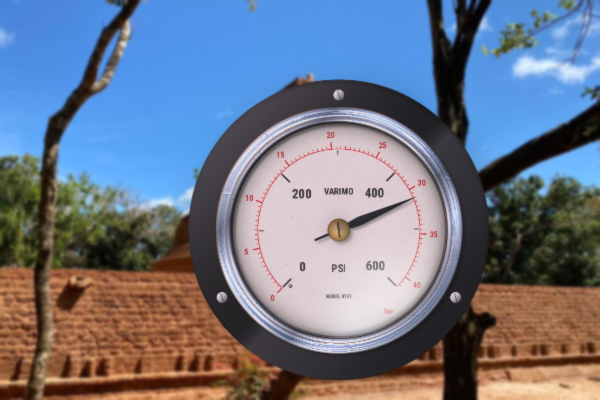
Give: 450,psi
